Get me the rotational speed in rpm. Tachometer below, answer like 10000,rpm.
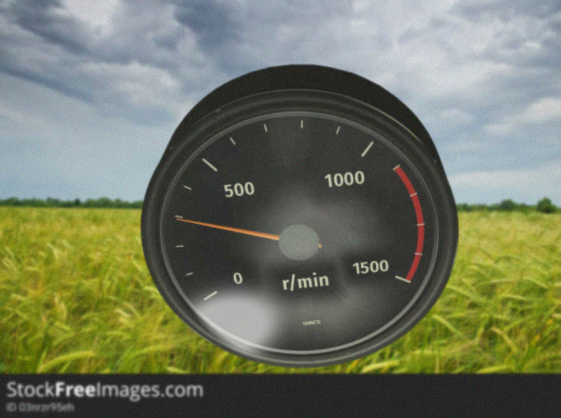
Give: 300,rpm
